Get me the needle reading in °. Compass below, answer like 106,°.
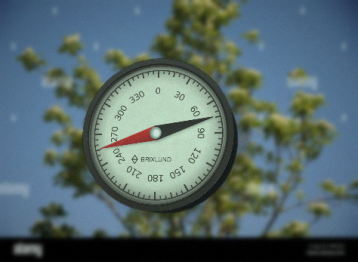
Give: 255,°
